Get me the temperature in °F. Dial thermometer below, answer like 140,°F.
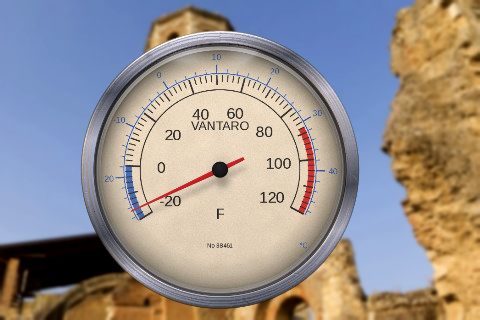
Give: -16,°F
